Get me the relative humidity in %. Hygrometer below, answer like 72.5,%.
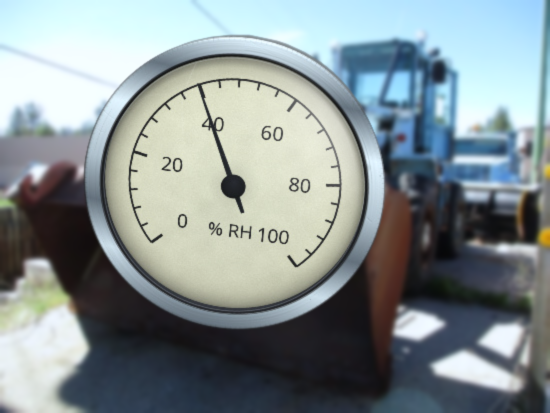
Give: 40,%
